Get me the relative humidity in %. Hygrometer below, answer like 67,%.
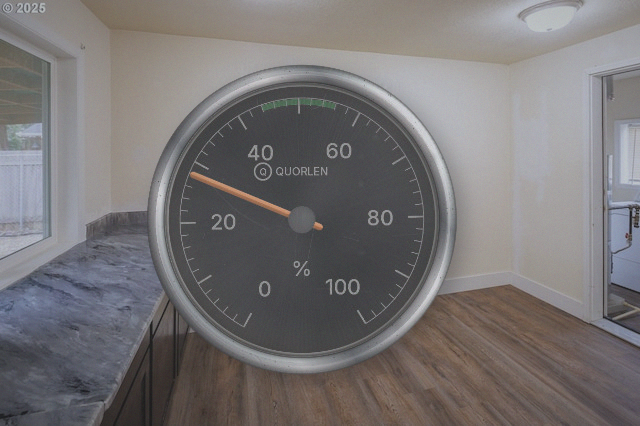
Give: 28,%
